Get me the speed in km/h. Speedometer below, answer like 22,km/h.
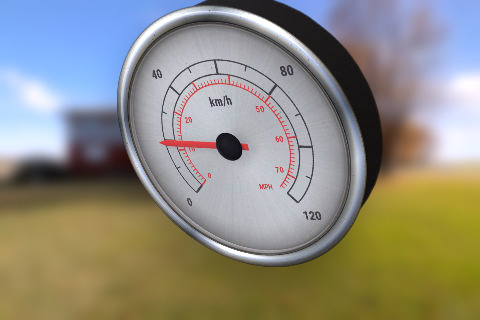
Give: 20,km/h
